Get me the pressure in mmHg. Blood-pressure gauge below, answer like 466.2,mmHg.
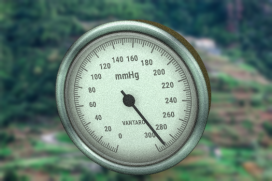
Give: 290,mmHg
